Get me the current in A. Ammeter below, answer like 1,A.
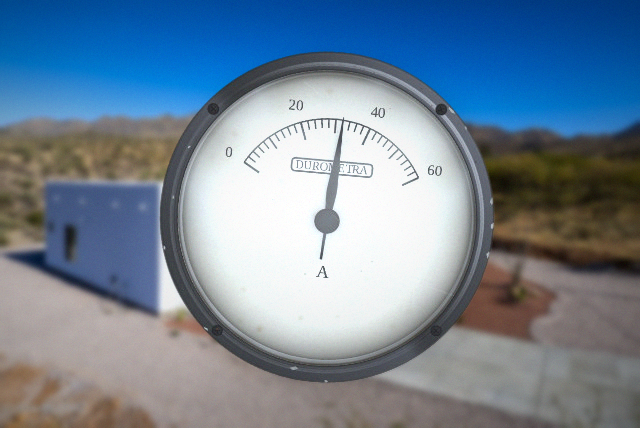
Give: 32,A
